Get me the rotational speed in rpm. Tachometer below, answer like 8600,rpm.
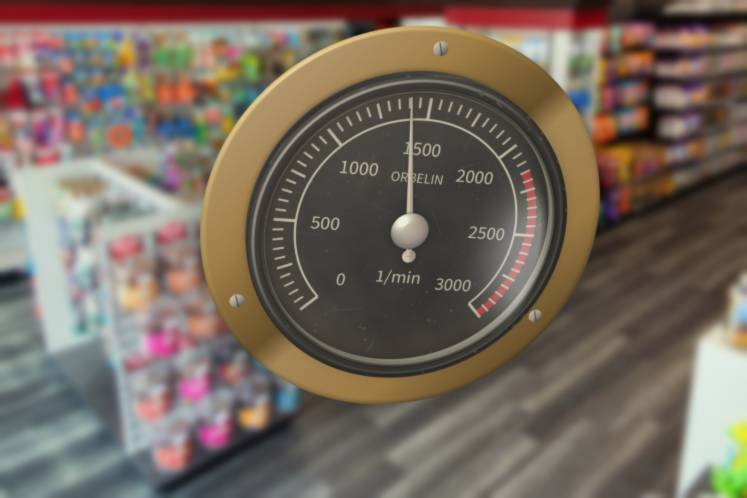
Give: 1400,rpm
